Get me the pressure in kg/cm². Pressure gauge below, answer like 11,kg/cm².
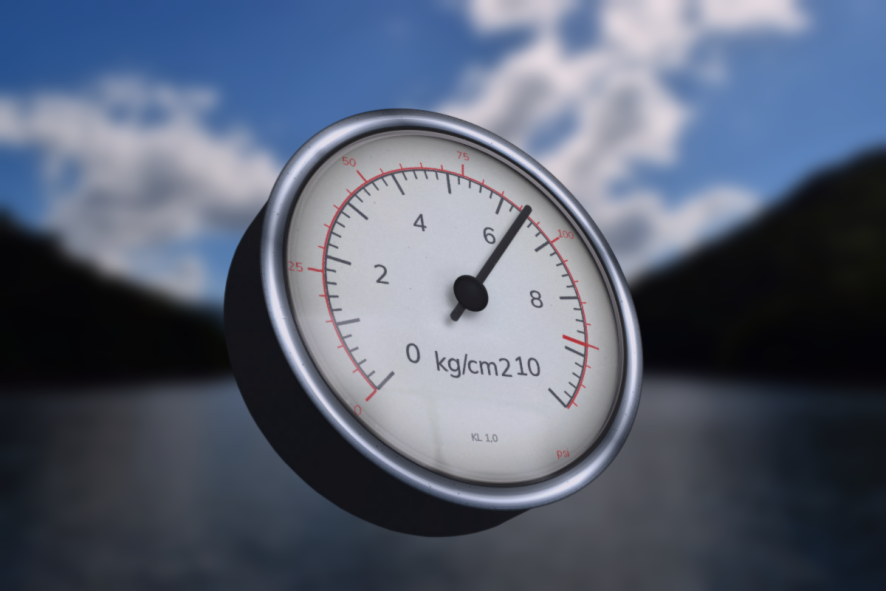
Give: 6.4,kg/cm²
